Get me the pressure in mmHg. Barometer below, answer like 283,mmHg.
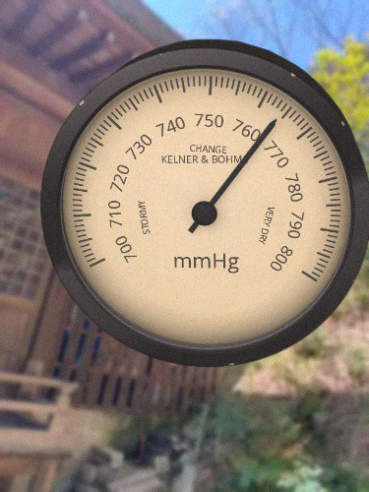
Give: 764,mmHg
